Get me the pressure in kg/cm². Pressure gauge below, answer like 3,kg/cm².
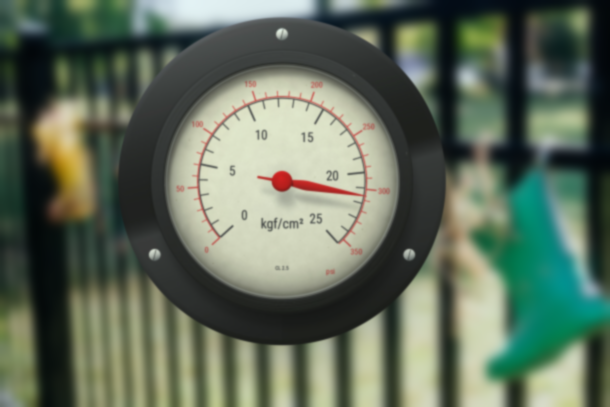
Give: 21.5,kg/cm²
